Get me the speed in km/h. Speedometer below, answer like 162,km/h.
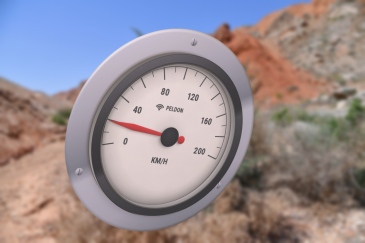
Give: 20,km/h
